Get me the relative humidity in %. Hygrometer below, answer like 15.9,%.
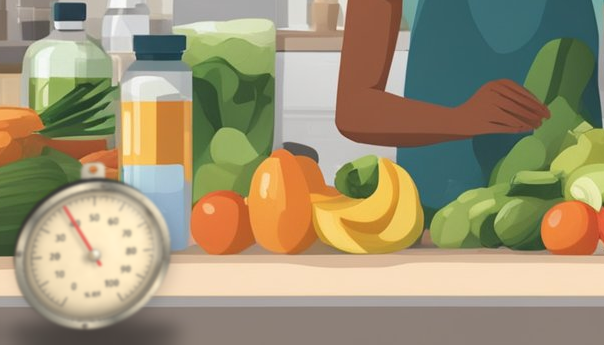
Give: 40,%
